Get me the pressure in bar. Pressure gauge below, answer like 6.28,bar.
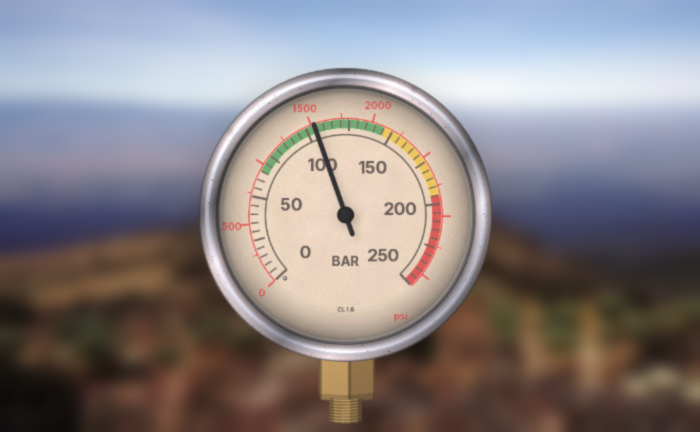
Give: 105,bar
